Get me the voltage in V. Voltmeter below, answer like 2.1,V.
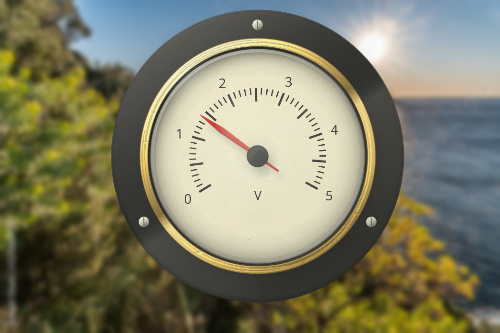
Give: 1.4,V
